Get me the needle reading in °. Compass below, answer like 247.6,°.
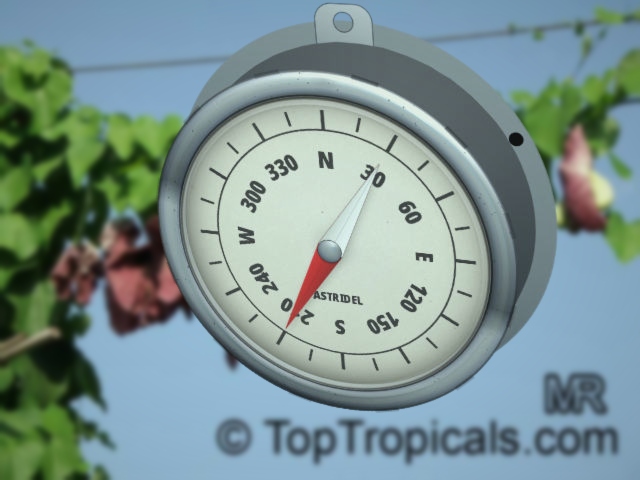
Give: 210,°
